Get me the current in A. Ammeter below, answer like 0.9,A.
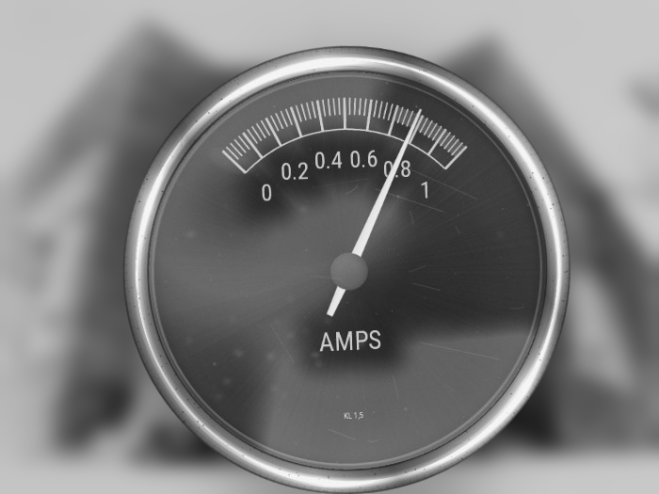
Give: 0.78,A
